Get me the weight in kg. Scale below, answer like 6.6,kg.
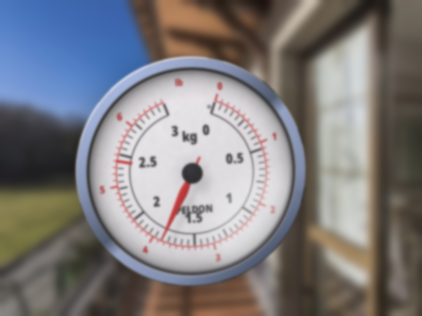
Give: 1.75,kg
